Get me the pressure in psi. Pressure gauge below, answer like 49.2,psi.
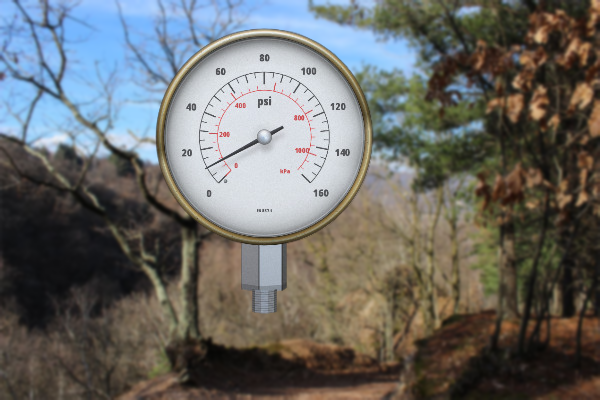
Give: 10,psi
